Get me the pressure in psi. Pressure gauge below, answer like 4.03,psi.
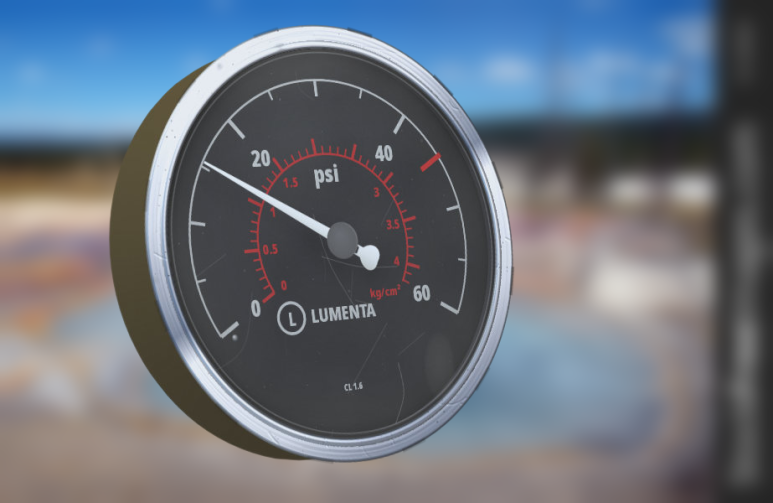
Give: 15,psi
